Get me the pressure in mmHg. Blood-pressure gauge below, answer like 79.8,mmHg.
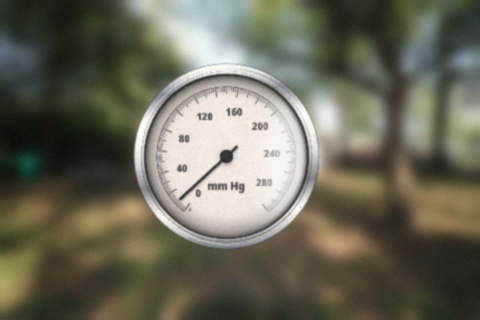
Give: 10,mmHg
